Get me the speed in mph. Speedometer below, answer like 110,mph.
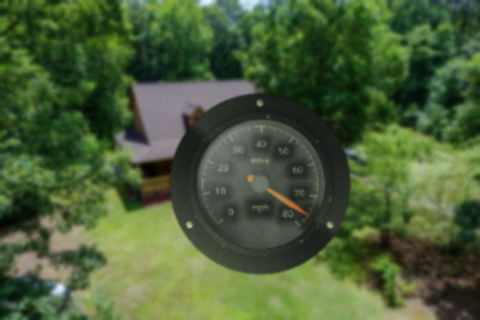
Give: 76,mph
